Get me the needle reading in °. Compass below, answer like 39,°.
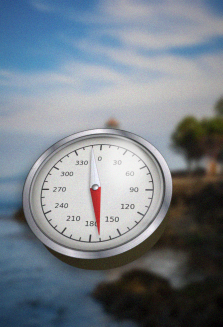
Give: 170,°
